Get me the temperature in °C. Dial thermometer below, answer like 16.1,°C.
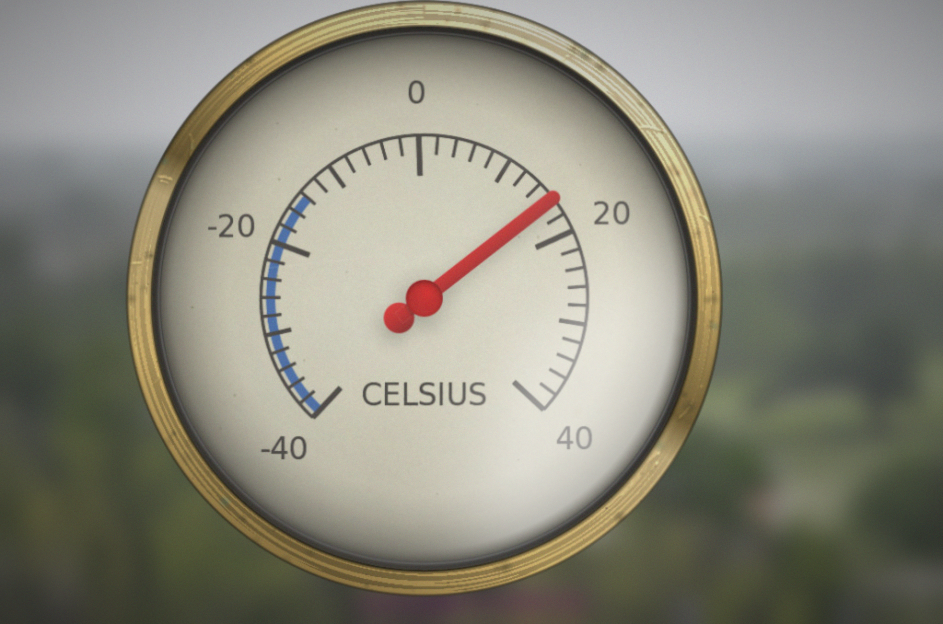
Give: 16,°C
